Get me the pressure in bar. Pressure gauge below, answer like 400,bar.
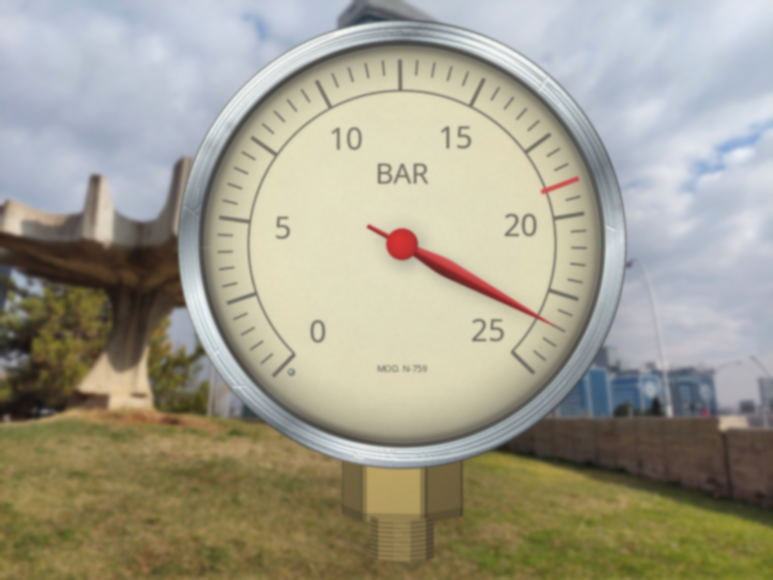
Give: 23.5,bar
